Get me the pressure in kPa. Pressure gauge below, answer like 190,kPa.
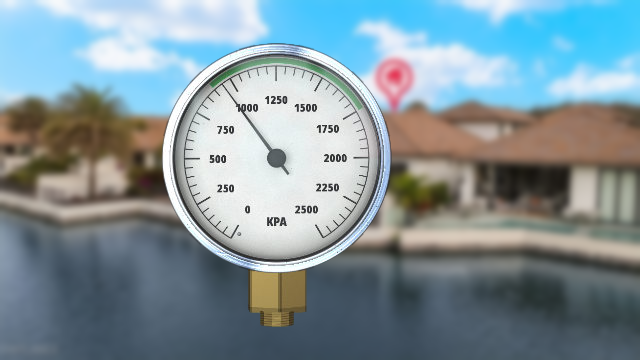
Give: 950,kPa
